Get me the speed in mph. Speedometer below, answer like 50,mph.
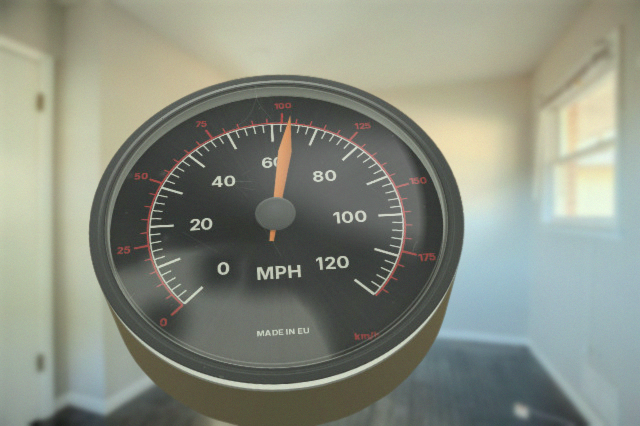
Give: 64,mph
